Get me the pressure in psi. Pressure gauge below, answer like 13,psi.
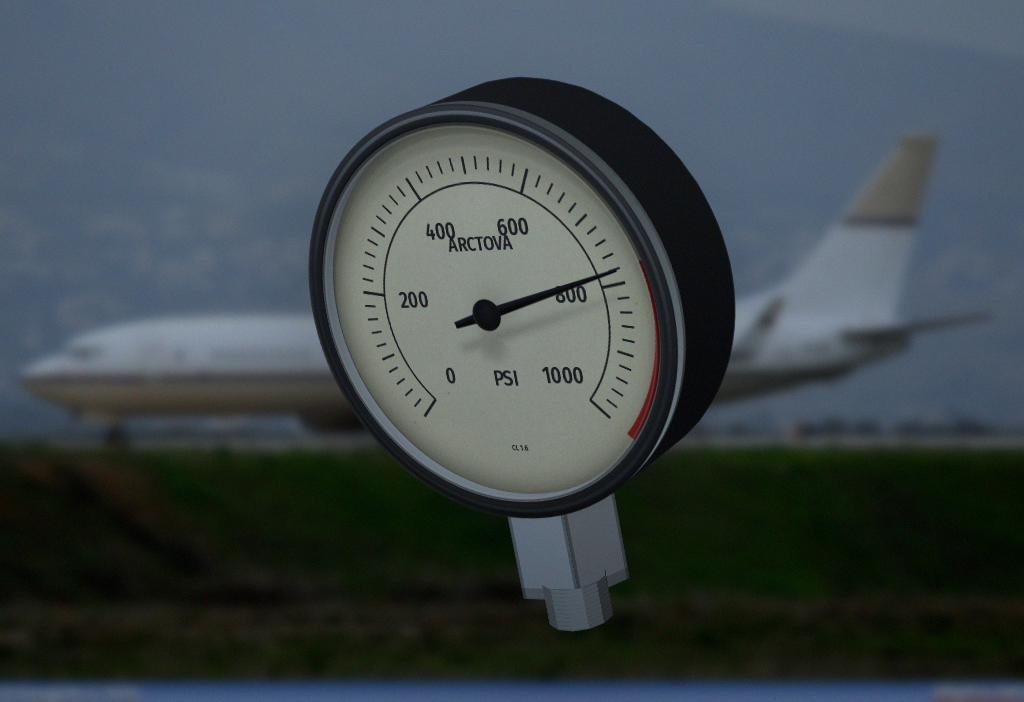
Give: 780,psi
